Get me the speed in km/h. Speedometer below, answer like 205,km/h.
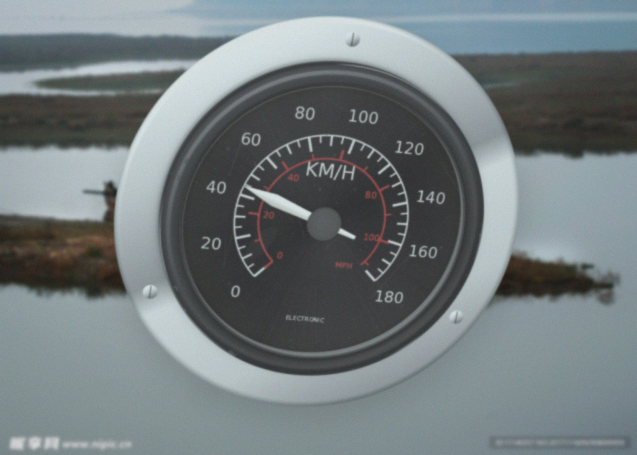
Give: 45,km/h
